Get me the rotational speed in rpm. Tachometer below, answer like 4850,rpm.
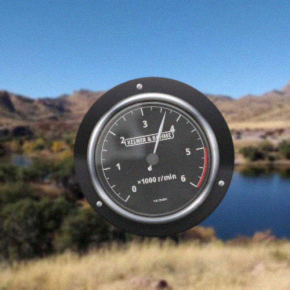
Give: 3625,rpm
